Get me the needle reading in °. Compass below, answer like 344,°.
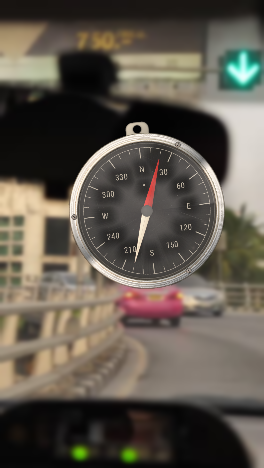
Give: 20,°
